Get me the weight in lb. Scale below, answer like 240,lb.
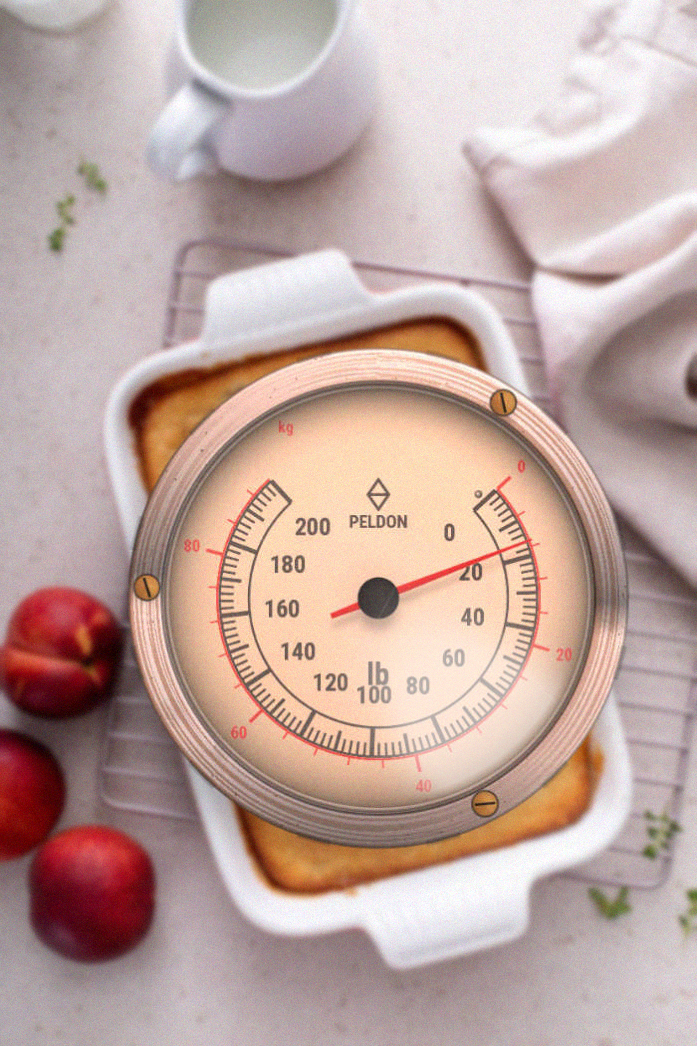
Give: 16,lb
